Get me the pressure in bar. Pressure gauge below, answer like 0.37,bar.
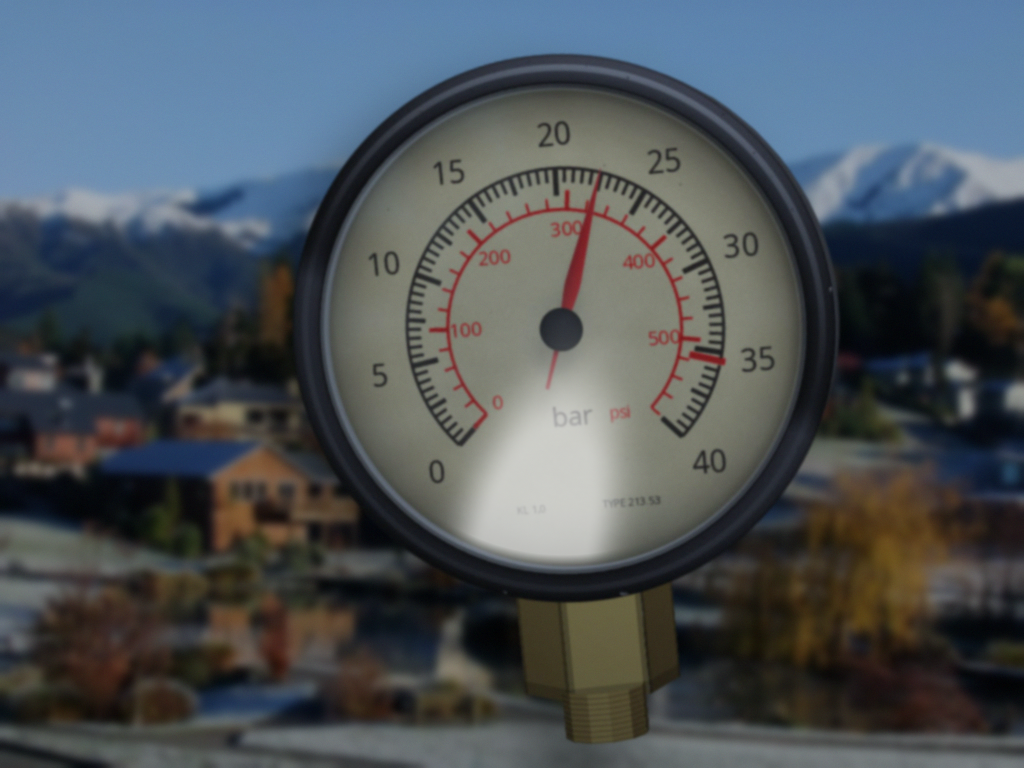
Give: 22.5,bar
